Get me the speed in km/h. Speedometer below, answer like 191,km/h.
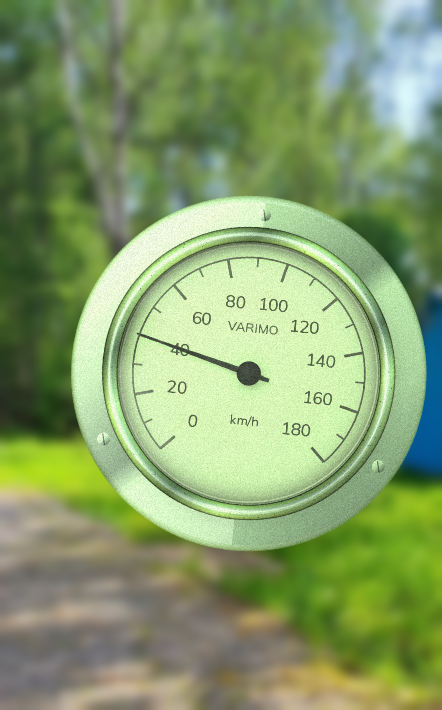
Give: 40,km/h
